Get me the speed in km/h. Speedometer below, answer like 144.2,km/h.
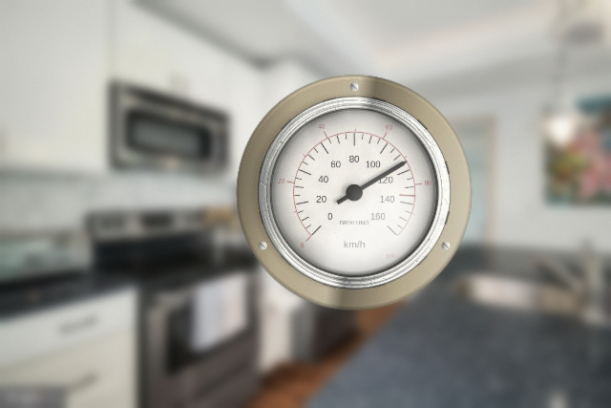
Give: 115,km/h
